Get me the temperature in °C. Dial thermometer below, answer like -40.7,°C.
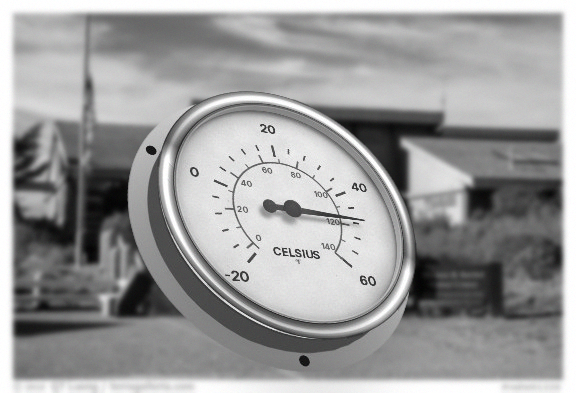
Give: 48,°C
